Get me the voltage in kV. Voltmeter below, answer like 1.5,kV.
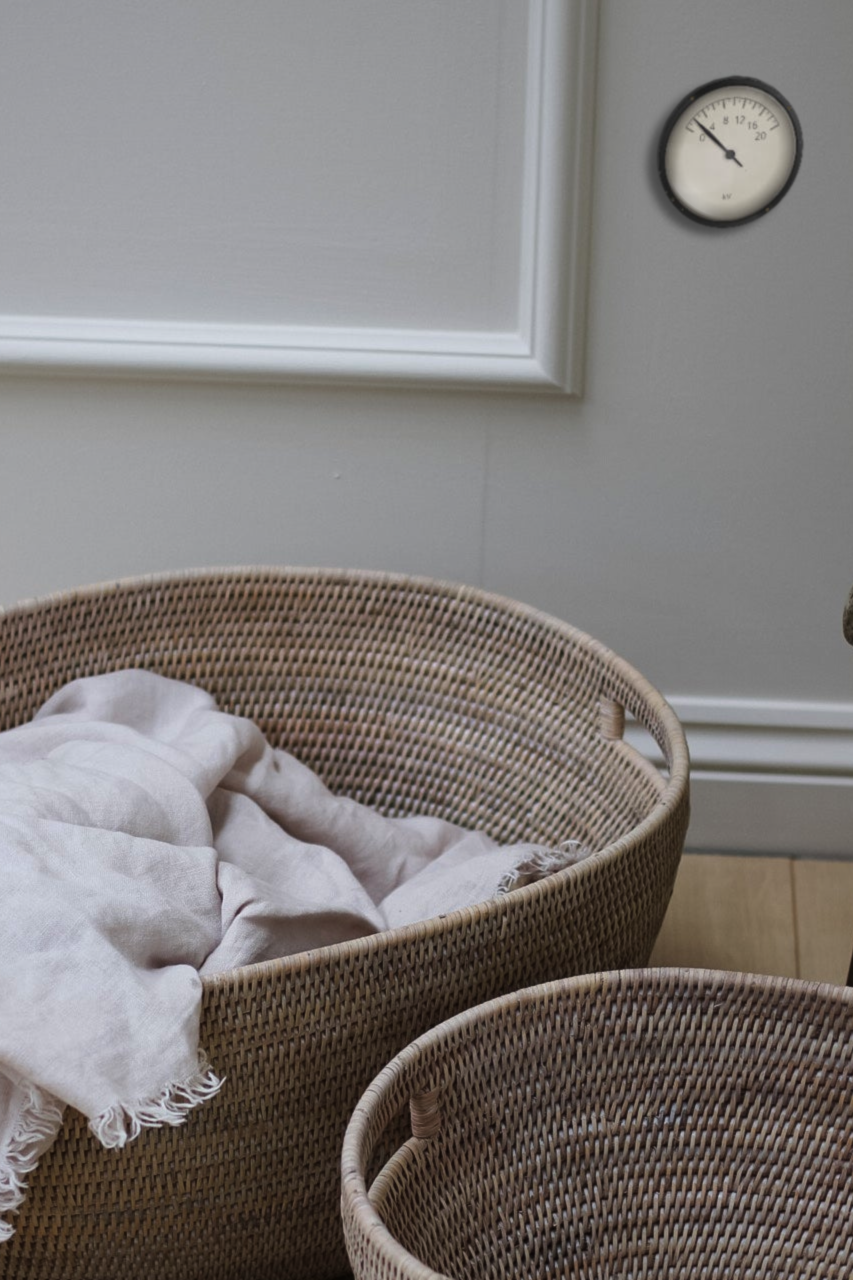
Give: 2,kV
